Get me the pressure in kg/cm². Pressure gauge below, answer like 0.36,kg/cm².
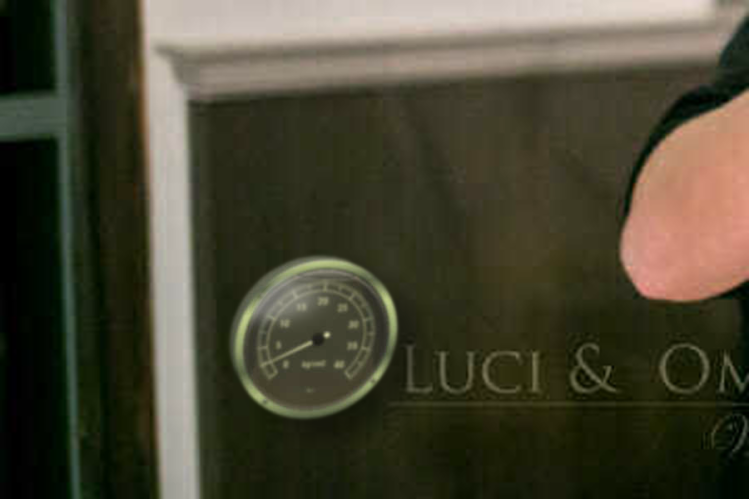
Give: 2.5,kg/cm²
